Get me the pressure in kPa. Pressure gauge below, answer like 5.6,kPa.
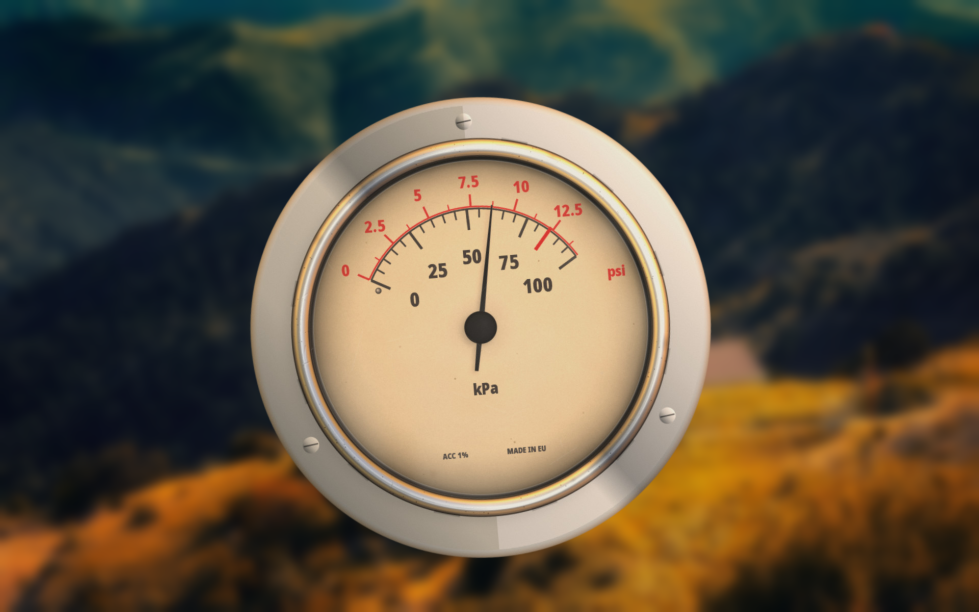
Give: 60,kPa
